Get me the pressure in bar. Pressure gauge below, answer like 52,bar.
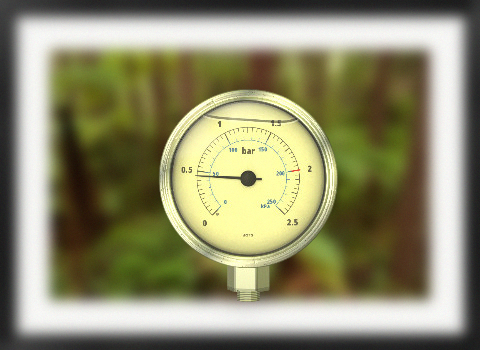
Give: 0.45,bar
